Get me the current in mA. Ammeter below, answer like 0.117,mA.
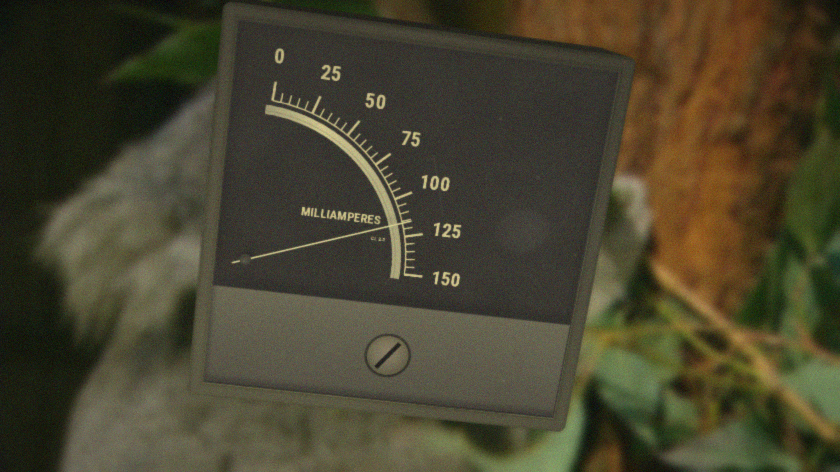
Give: 115,mA
